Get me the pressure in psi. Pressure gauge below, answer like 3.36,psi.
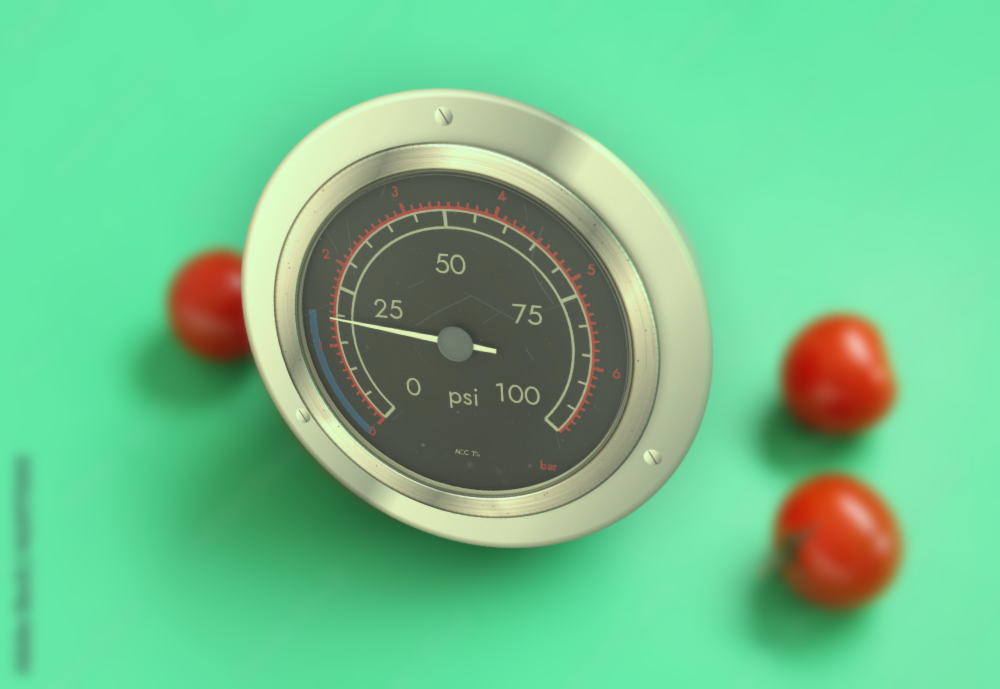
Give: 20,psi
